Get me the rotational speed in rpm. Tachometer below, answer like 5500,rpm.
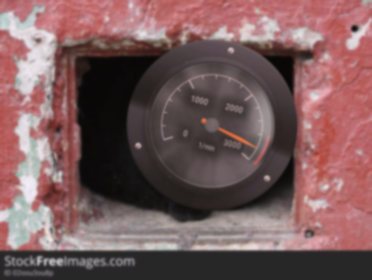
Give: 2800,rpm
